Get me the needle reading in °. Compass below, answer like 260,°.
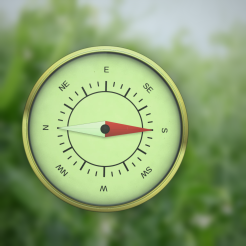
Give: 180,°
